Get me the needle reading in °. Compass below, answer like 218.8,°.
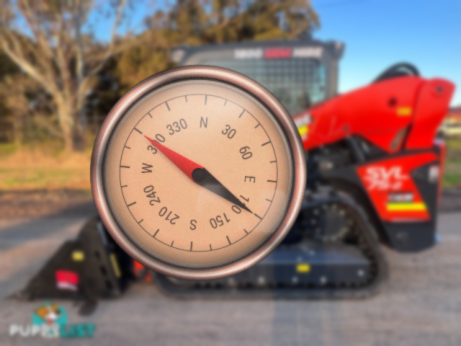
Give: 300,°
